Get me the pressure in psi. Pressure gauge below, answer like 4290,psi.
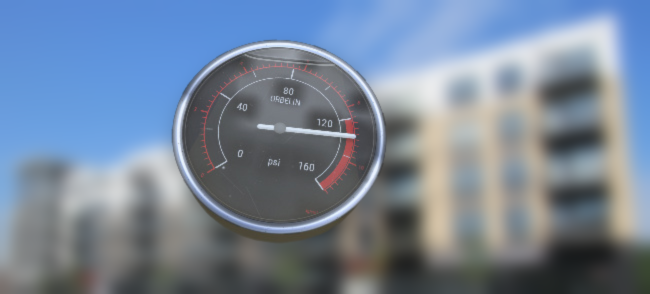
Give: 130,psi
